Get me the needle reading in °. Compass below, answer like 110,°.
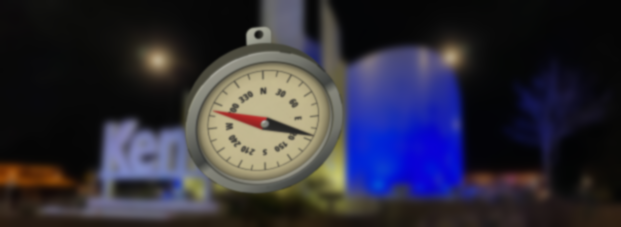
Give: 292.5,°
